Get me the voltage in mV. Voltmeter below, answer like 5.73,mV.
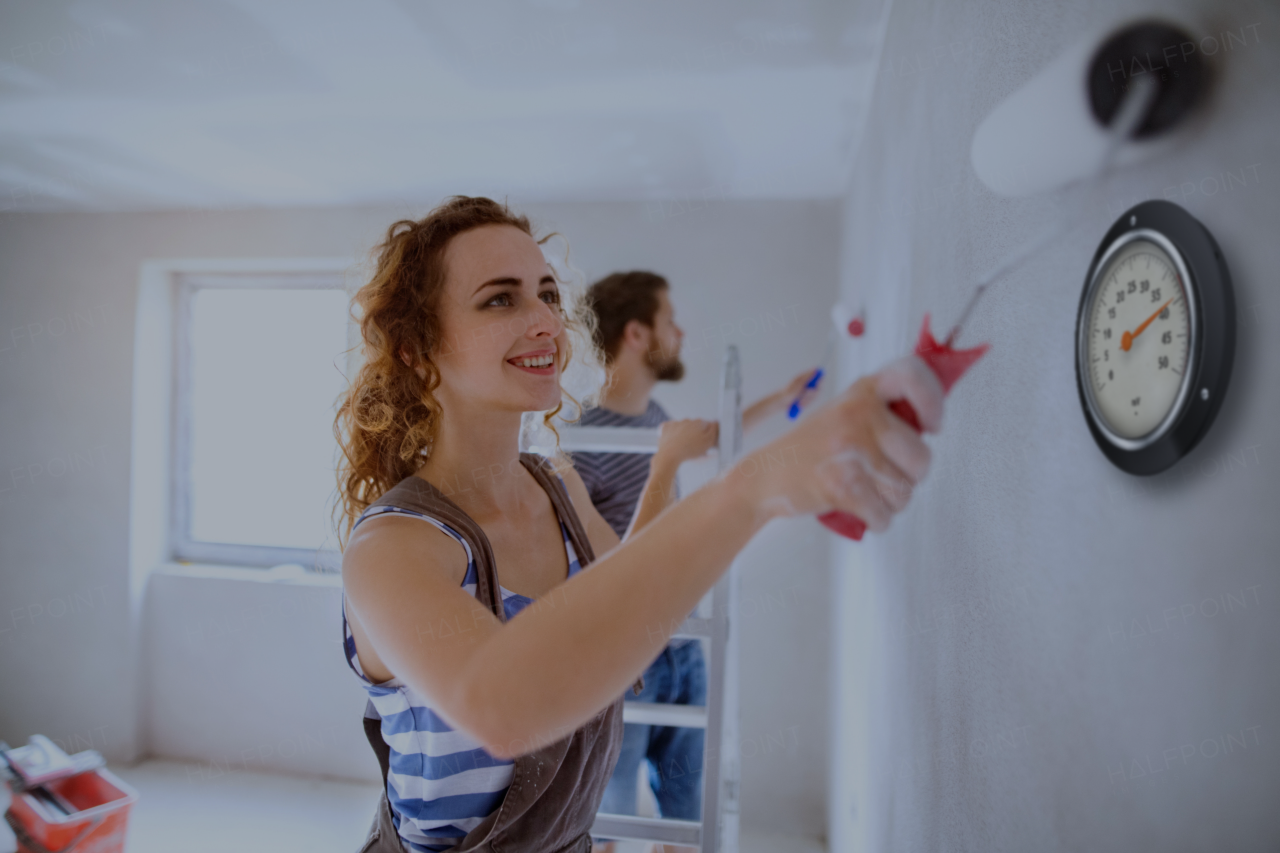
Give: 40,mV
